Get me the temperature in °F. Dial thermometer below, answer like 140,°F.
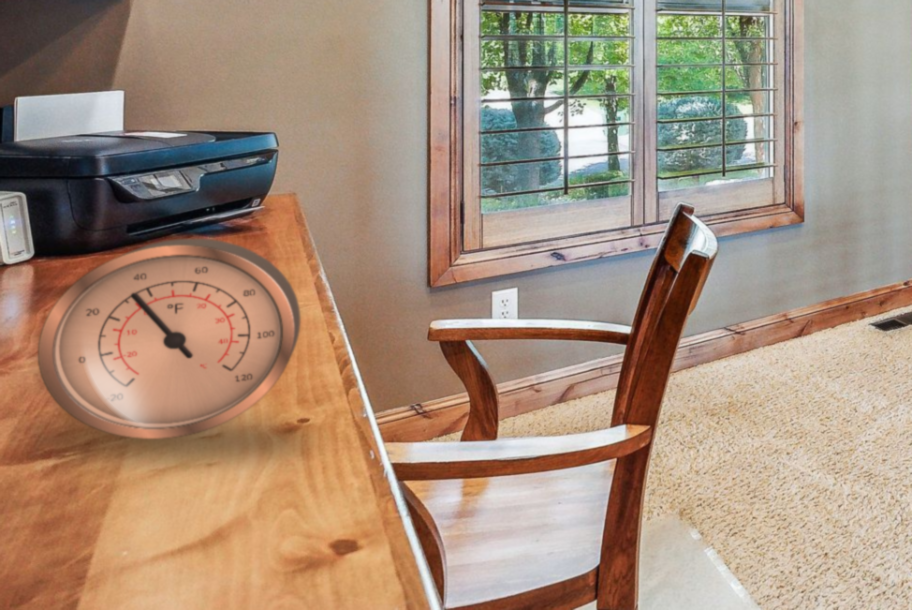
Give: 35,°F
